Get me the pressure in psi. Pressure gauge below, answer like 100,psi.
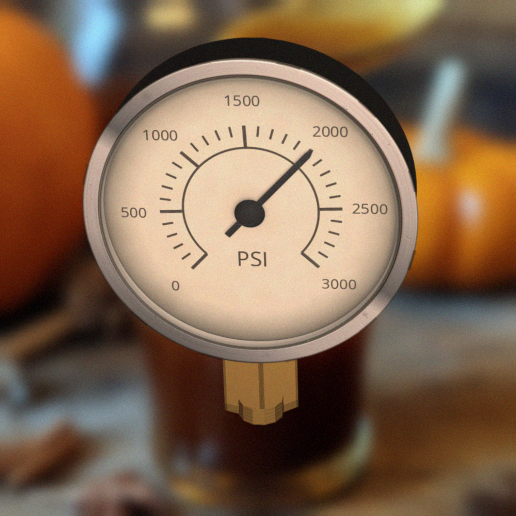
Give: 2000,psi
